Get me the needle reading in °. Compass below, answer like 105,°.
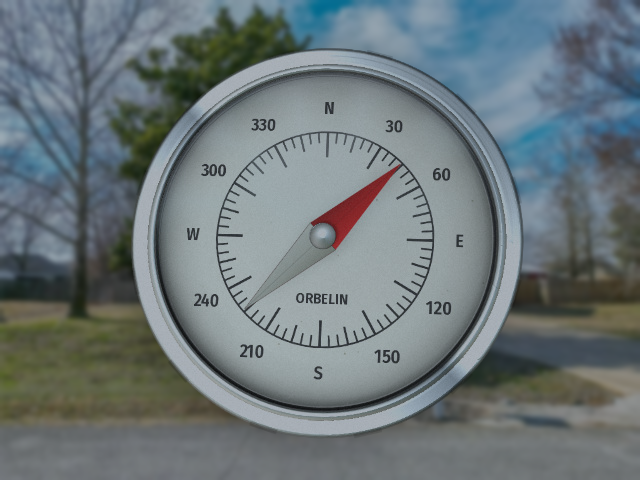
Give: 45,°
